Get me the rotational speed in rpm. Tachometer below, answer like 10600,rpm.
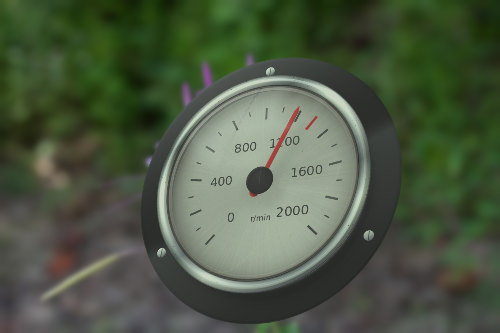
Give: 1200,rpm
